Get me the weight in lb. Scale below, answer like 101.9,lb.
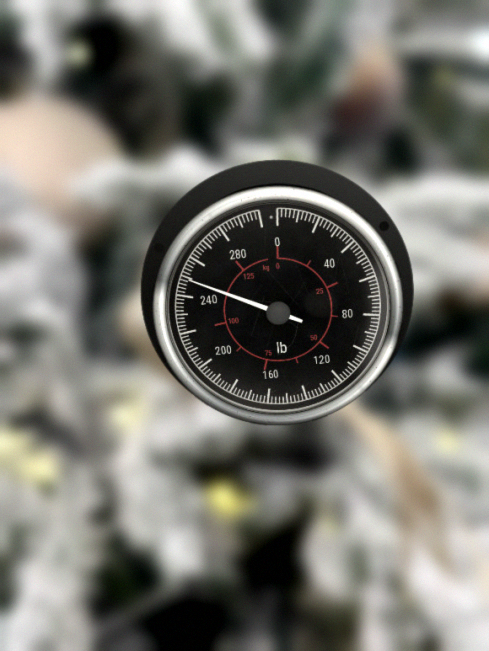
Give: 250,lb
